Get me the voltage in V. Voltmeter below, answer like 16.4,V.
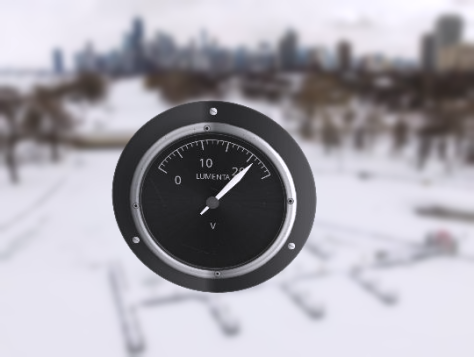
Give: 21,V
